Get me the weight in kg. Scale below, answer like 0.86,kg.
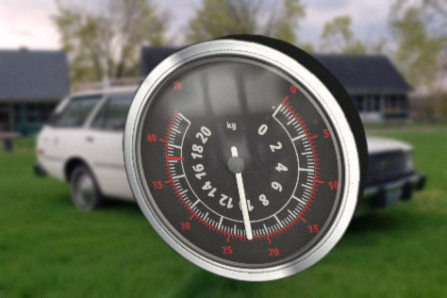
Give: 10,kg
